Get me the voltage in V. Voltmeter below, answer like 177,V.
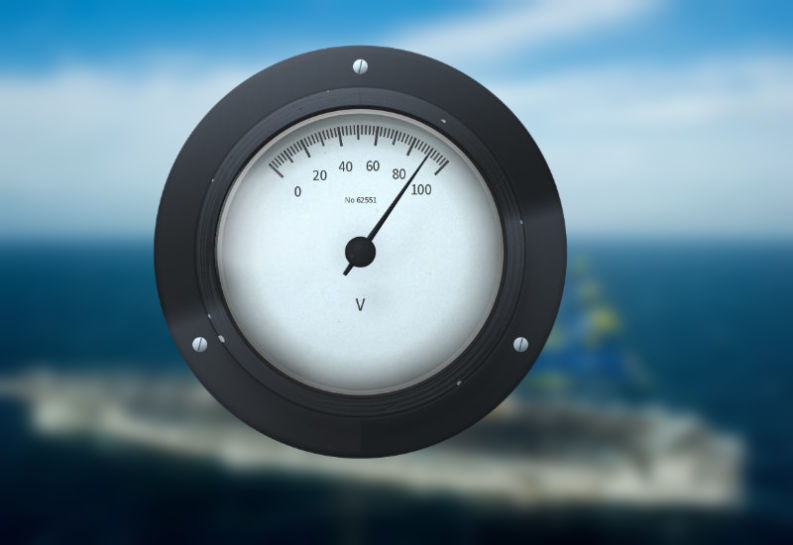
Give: 90,V
